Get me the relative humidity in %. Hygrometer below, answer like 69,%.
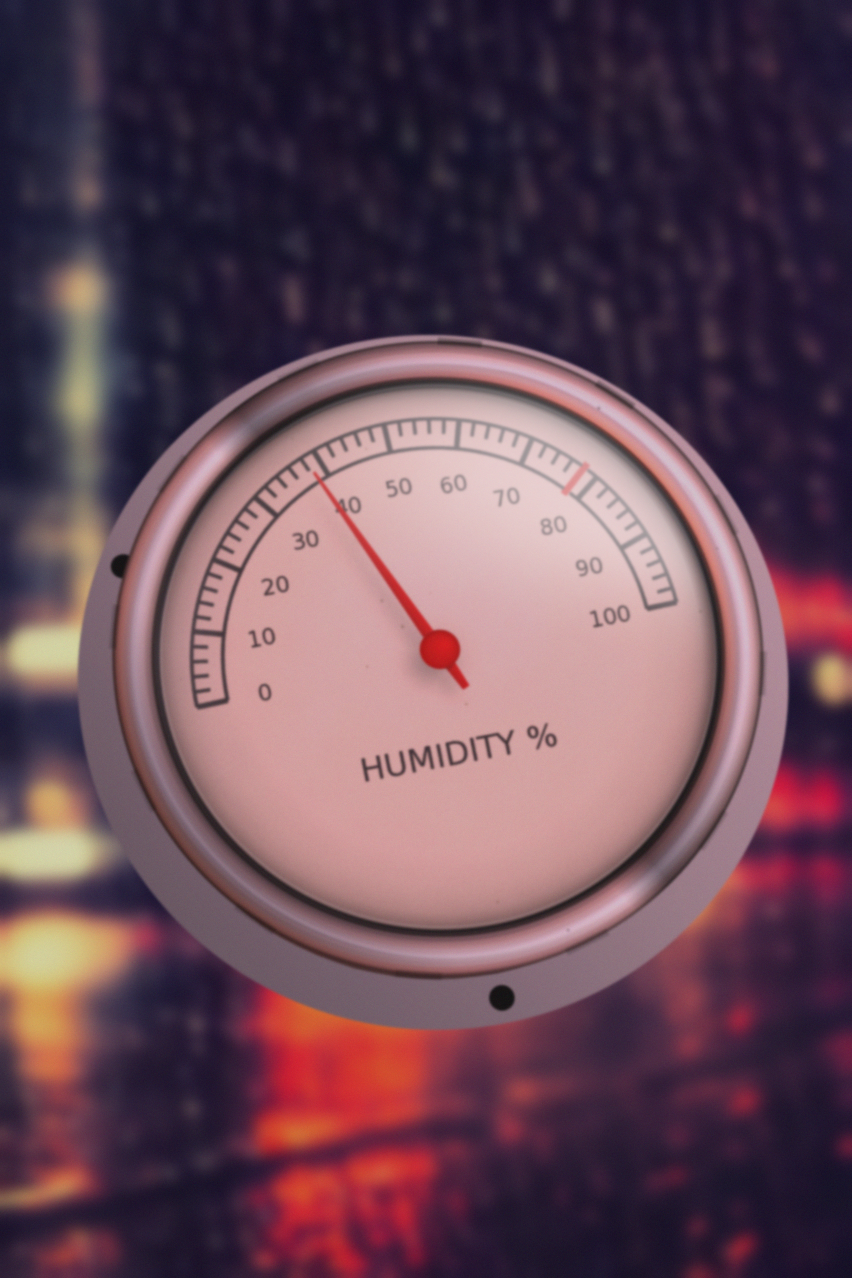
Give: 38,%
